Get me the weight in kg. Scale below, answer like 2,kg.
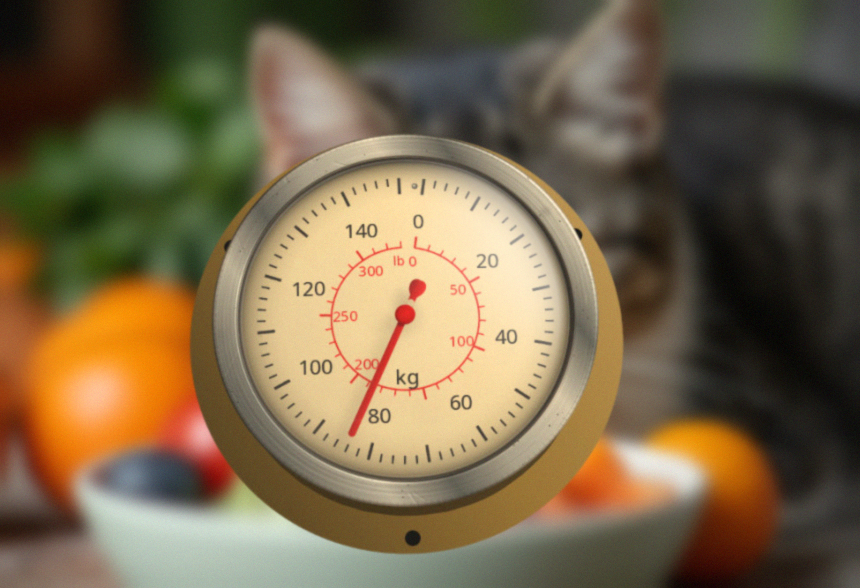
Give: 84,kg
